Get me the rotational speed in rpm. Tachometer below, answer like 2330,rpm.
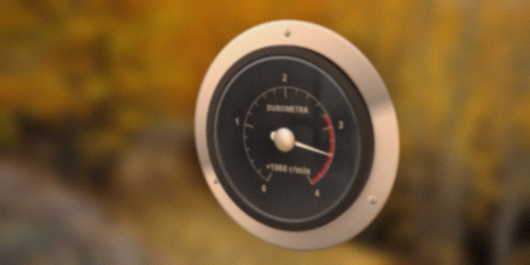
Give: 3400,rpm
